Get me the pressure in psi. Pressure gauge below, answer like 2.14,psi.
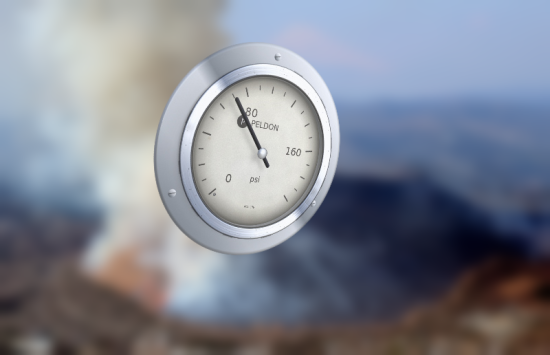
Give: 70,psi
